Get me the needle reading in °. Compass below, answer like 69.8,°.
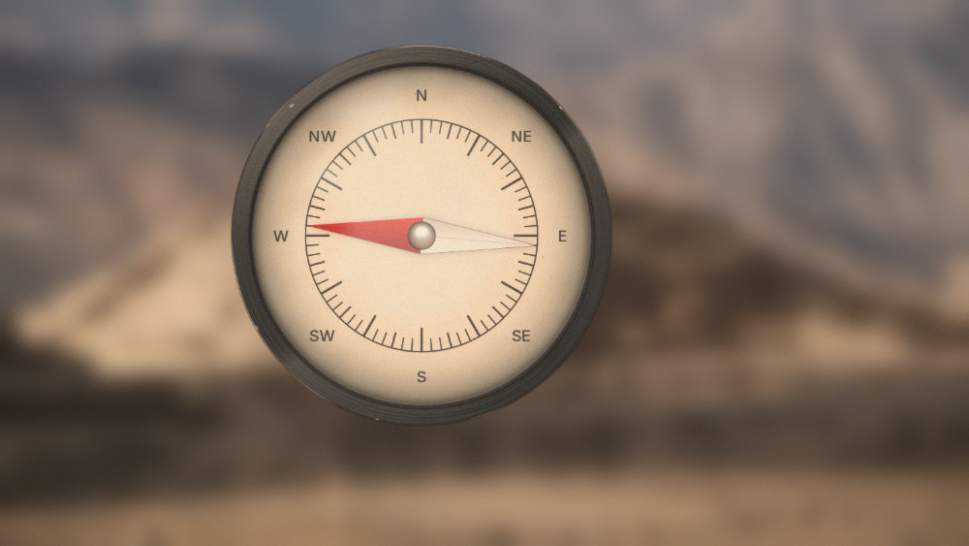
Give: 275,°
